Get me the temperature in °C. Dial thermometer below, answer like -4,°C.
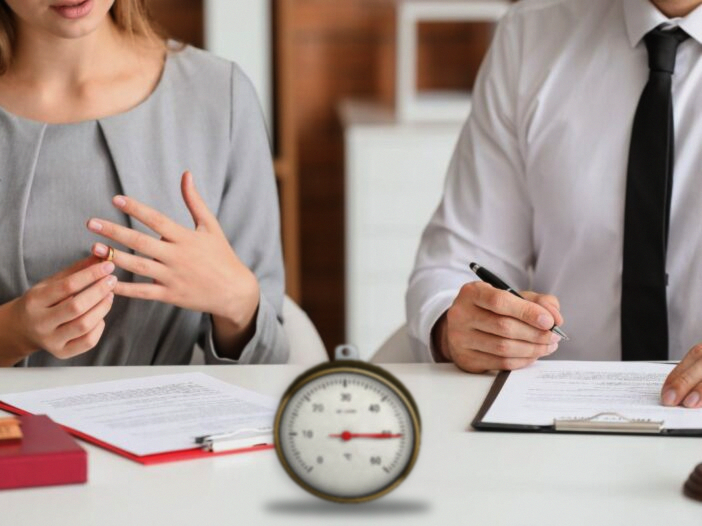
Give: 50,°C
